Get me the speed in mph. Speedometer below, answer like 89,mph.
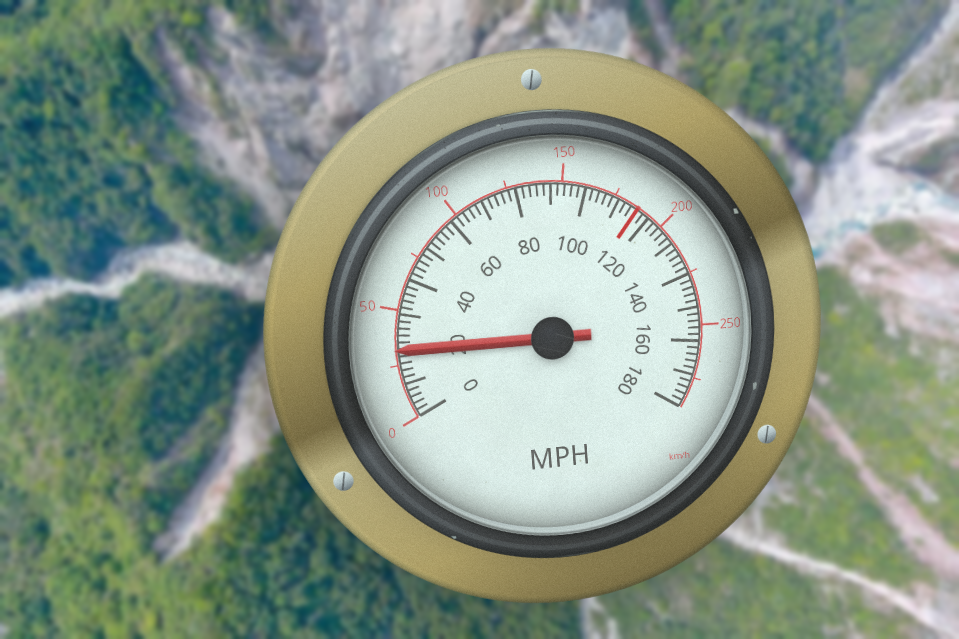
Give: 20,mph
